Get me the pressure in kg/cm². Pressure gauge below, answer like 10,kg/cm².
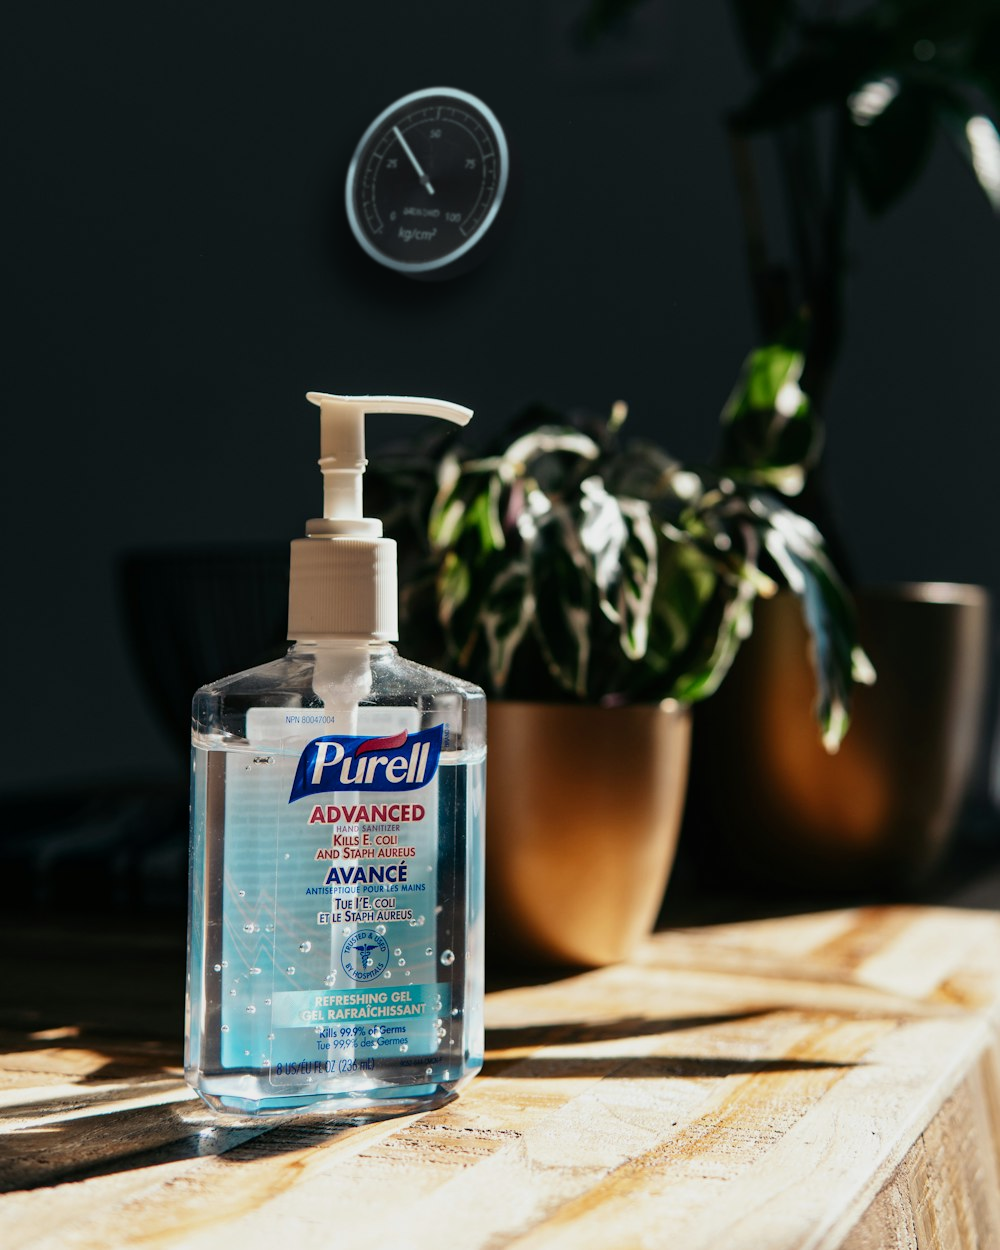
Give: 35,kg/cm²
